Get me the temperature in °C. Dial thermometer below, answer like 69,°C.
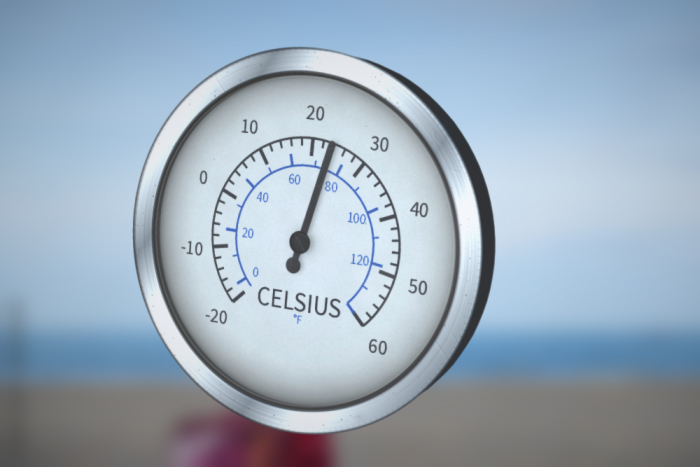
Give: 24,°C
